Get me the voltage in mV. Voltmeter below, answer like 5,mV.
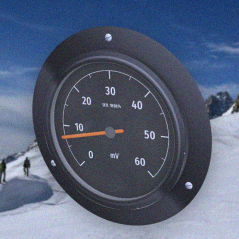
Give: 7.5,mV
